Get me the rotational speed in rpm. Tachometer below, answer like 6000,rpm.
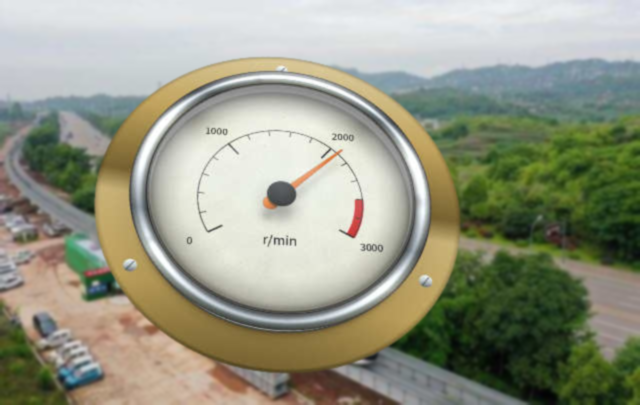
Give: 2100,rpm
